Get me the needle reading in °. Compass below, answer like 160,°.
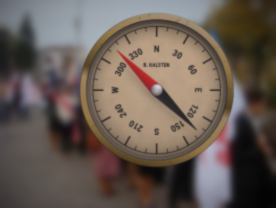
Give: 315,°
